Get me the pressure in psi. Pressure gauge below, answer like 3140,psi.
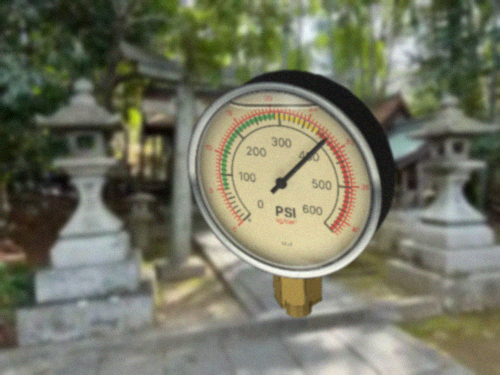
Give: 400,psi
